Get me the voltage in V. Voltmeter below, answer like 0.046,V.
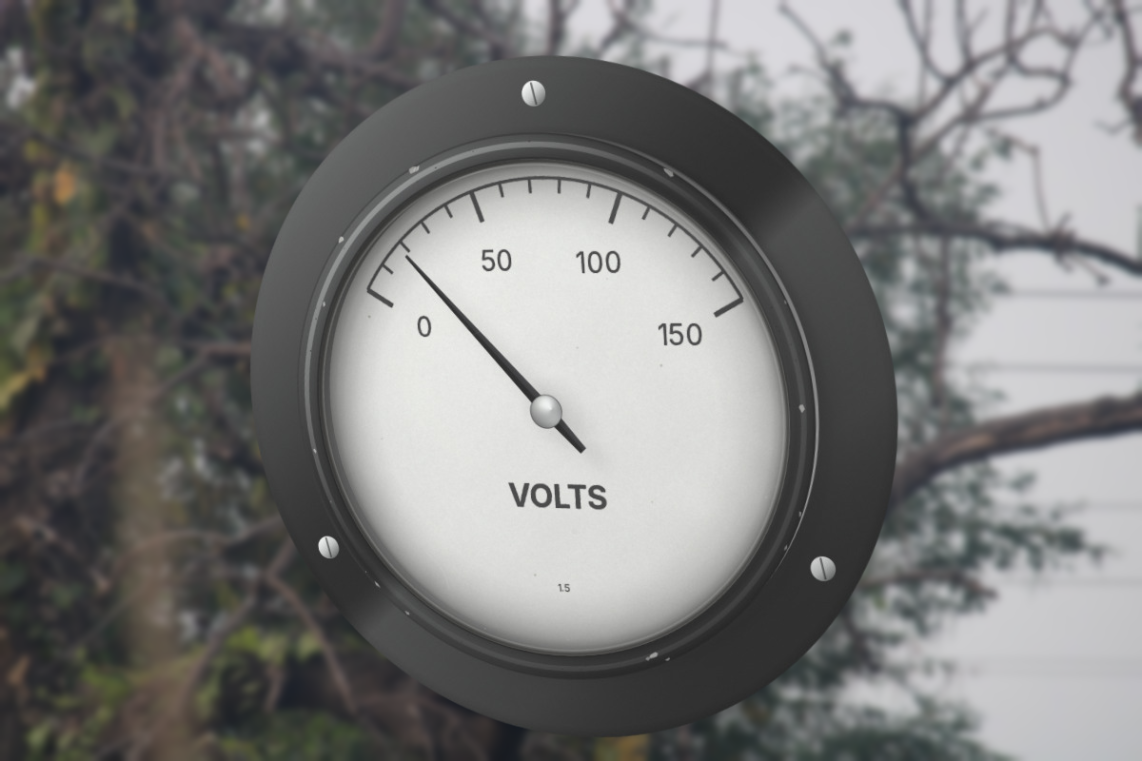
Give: 20,V
